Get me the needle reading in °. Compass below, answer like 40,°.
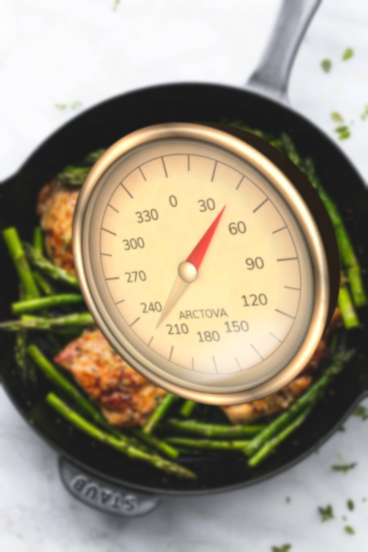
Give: 45,°
